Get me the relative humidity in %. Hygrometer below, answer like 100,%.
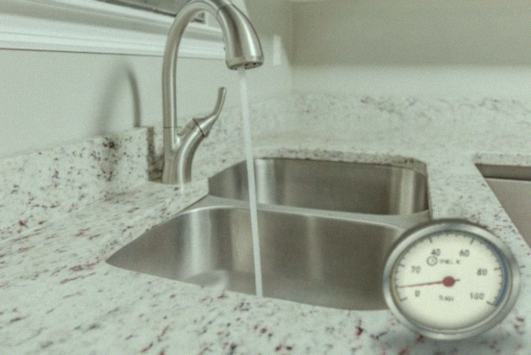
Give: 8,%
